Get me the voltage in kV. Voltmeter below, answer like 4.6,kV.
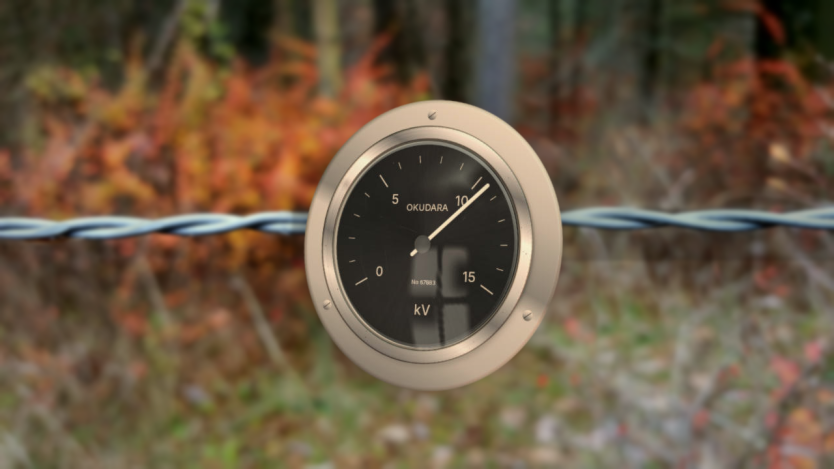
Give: 10.5,kV
